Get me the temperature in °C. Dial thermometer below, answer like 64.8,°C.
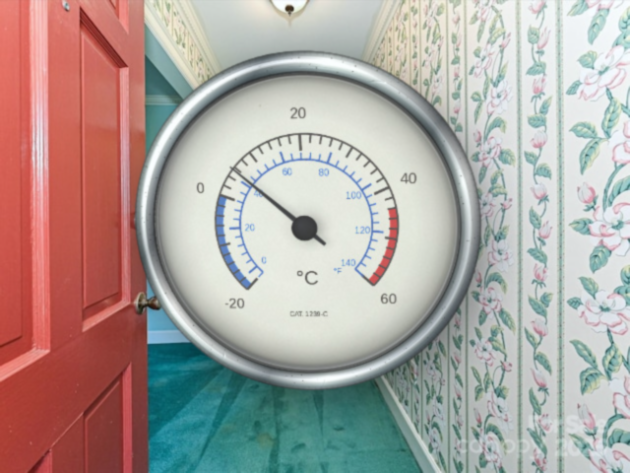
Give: 6,°C
